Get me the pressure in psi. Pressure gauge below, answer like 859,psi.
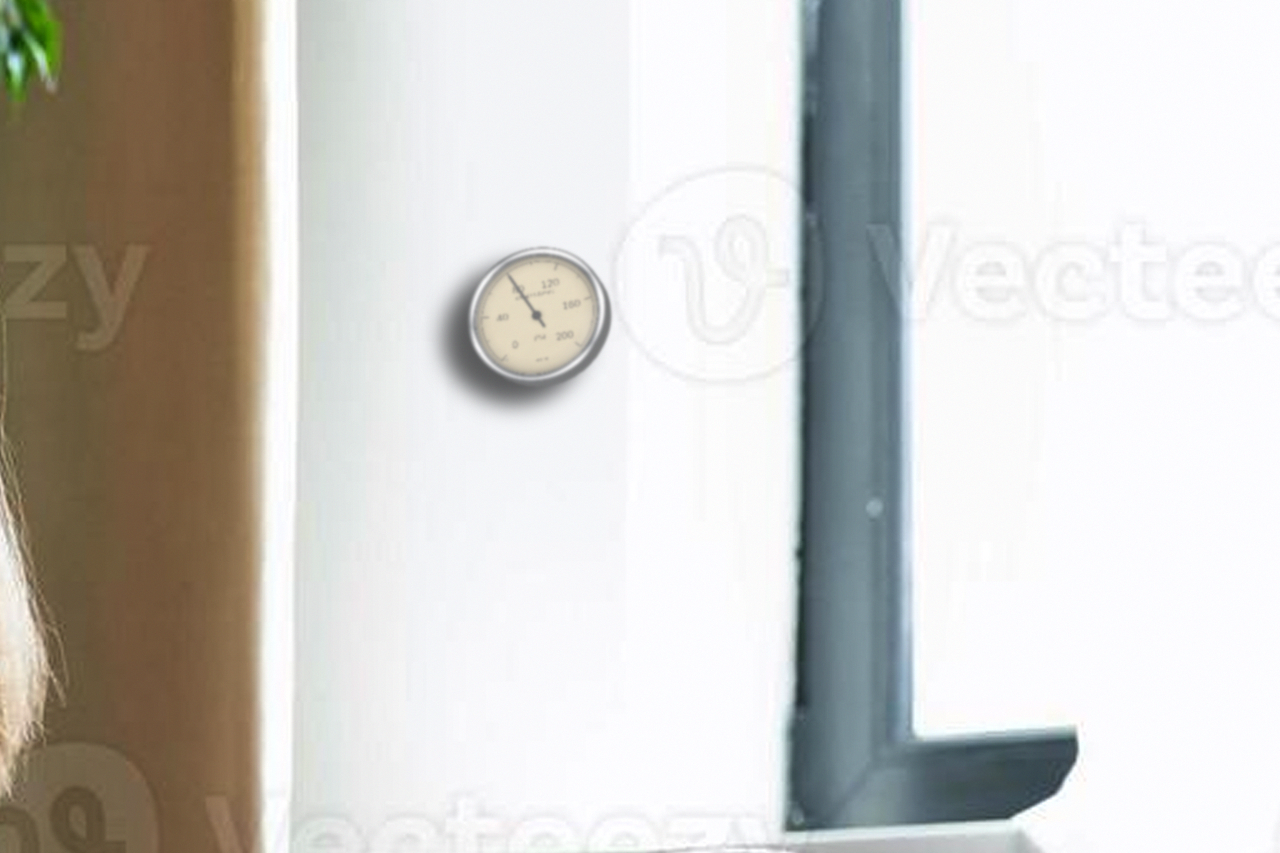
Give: 80,psi
